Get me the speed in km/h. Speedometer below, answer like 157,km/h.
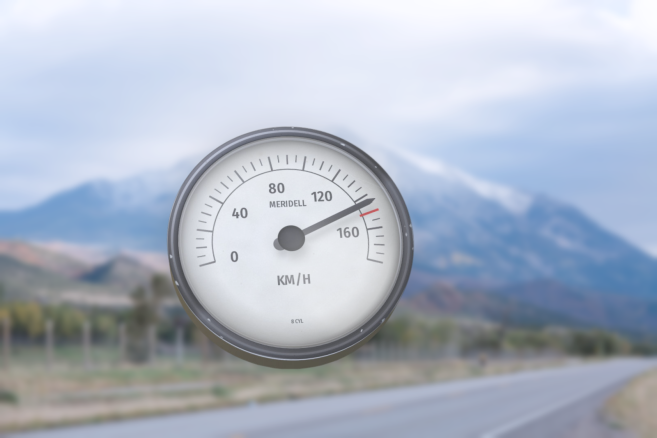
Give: 145,km/h
